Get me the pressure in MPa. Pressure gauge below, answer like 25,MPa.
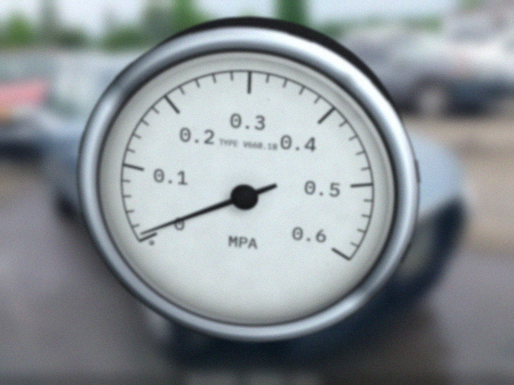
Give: 0.01,MPa
